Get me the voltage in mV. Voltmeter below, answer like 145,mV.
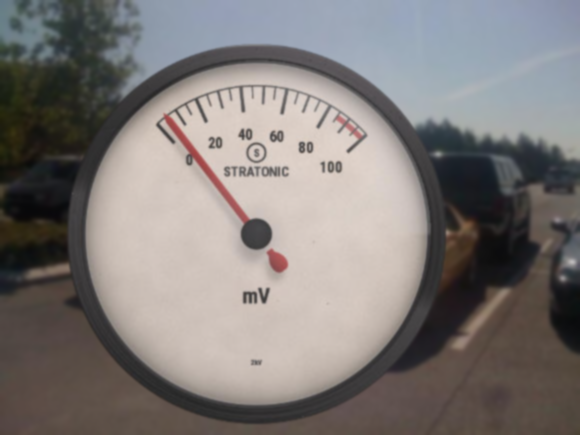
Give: 5,mV
